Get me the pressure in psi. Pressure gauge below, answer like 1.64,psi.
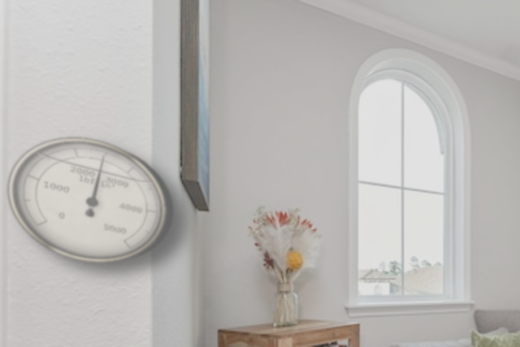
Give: 2500,psi
